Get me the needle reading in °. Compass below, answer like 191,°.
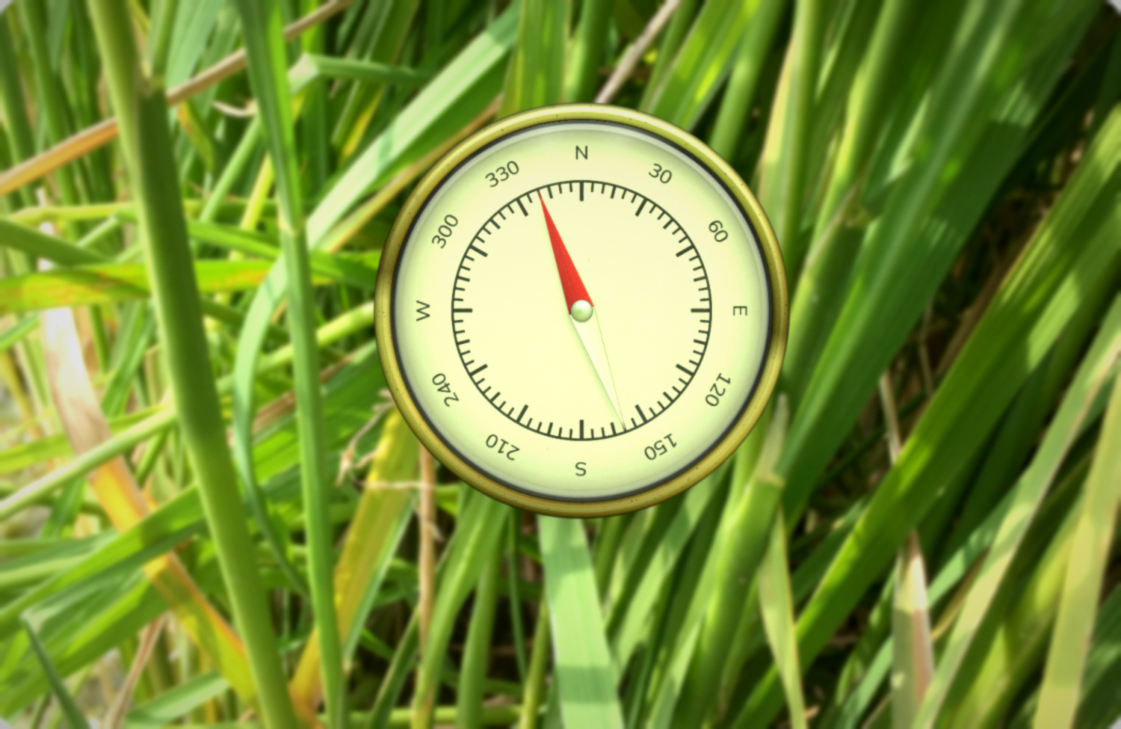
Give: 340,°
